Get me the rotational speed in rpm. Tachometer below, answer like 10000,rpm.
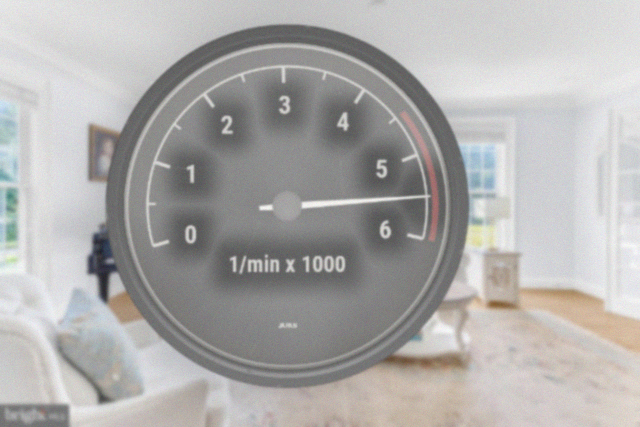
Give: 5500,rpm
